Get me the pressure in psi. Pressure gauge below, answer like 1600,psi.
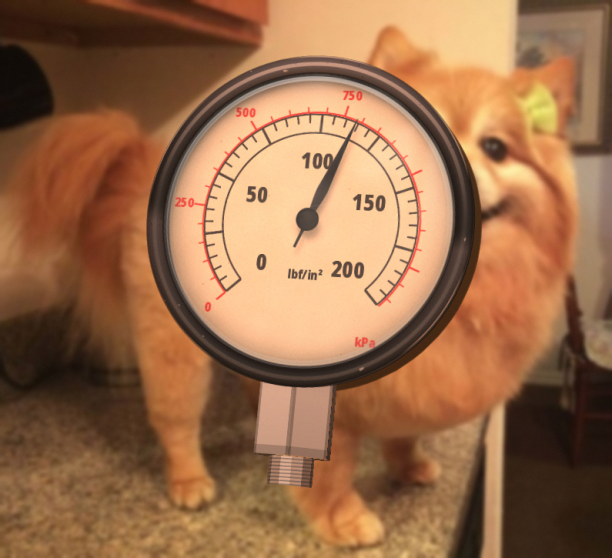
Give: 115,psi
